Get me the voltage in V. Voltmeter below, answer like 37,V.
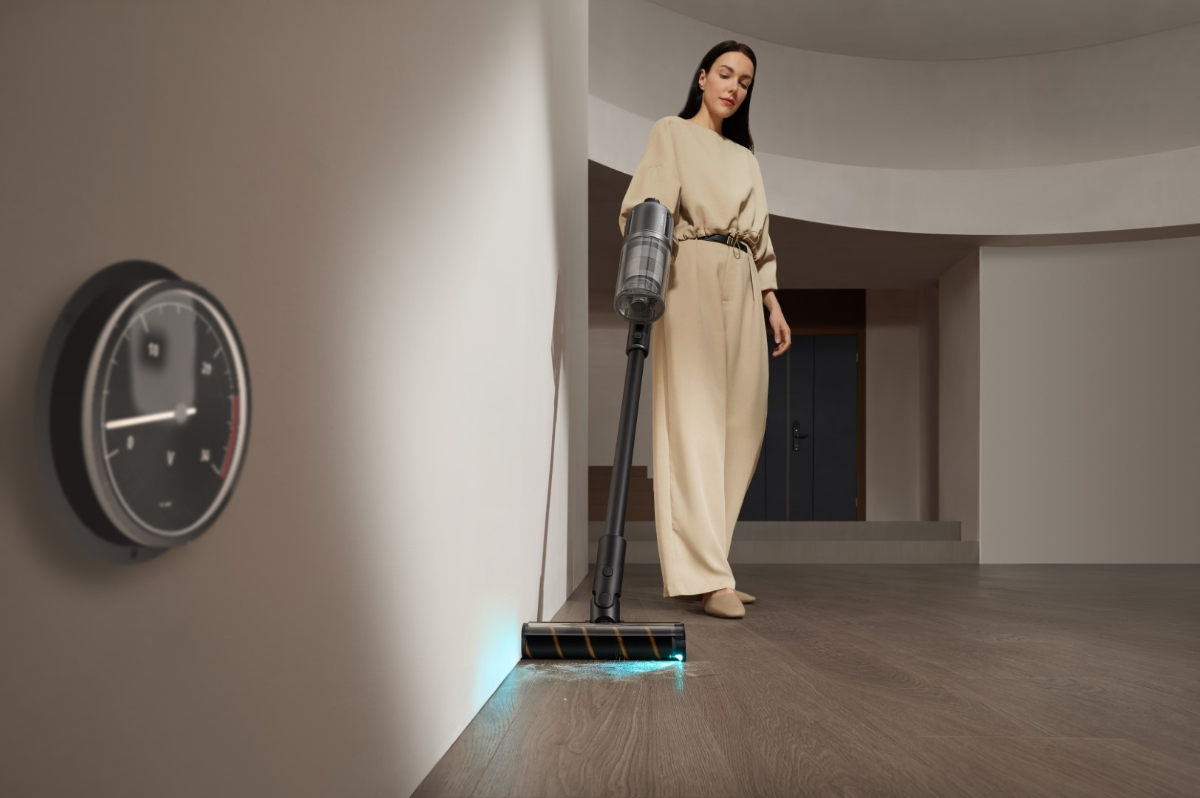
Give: 2,V
